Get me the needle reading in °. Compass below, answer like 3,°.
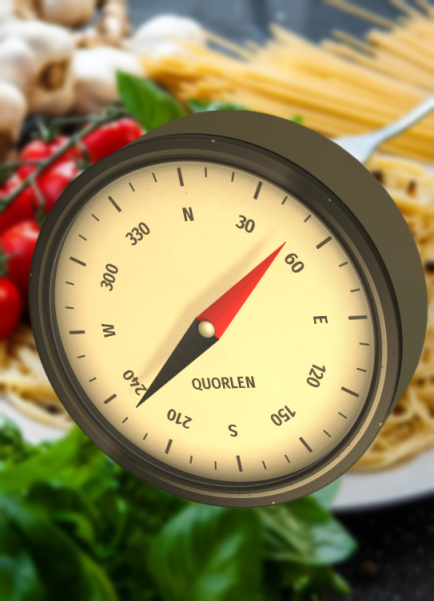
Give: 50,°
